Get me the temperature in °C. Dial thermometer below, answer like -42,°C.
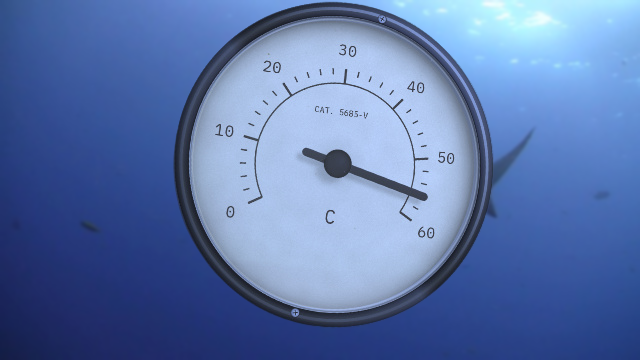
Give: 56,°C
